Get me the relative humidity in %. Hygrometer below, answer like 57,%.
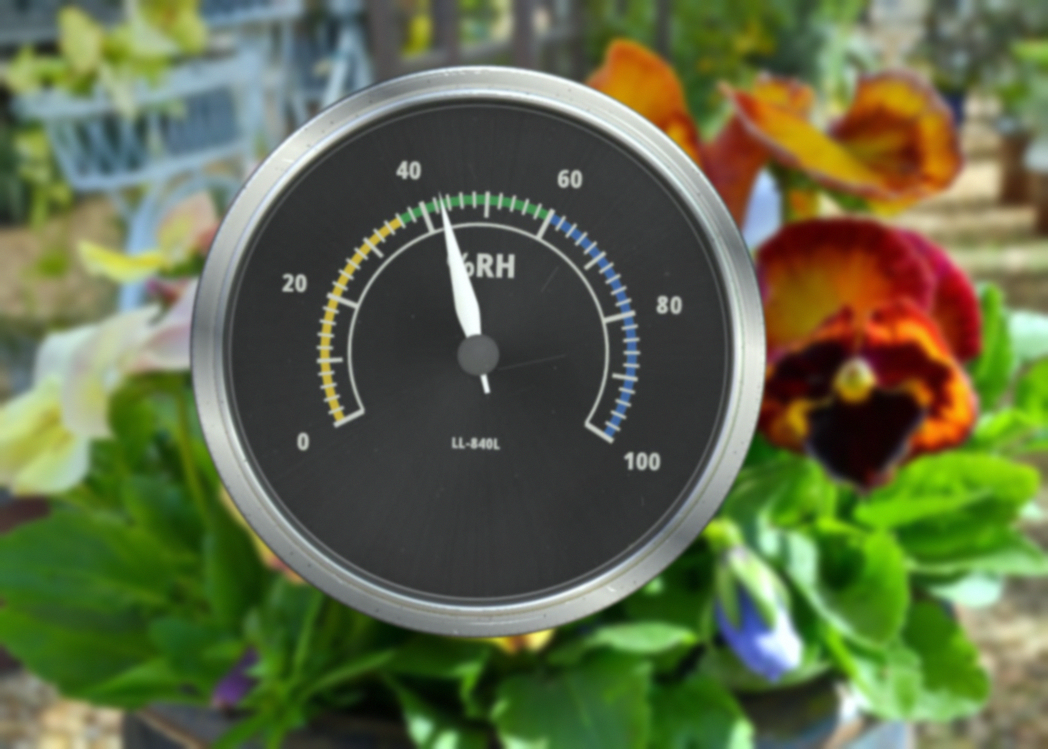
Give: 43,%
